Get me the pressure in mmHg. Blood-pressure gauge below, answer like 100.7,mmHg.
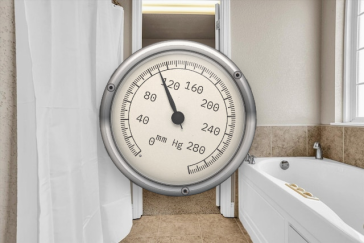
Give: 110,mmHg
